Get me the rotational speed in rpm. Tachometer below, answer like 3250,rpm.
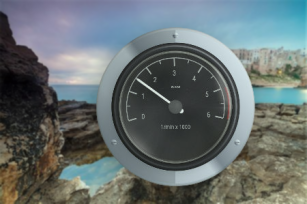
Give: 1500,rpm
